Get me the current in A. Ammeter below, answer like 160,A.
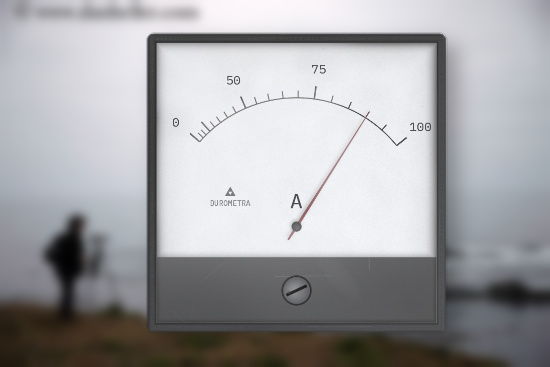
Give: 90,A
